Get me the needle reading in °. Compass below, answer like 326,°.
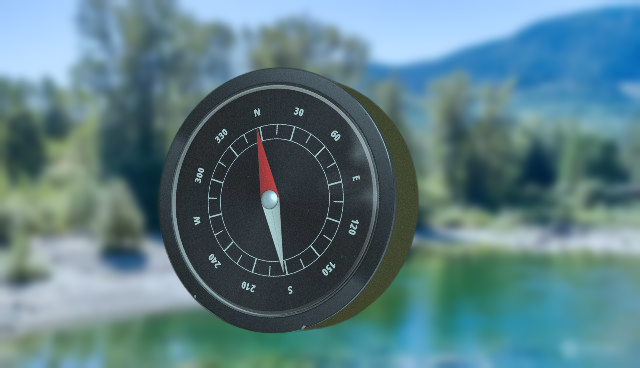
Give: 0,°
